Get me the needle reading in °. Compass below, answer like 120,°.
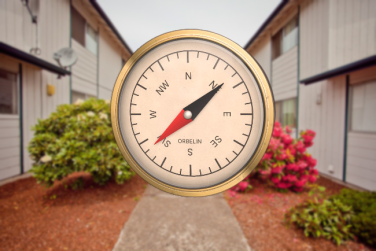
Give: 230,°
